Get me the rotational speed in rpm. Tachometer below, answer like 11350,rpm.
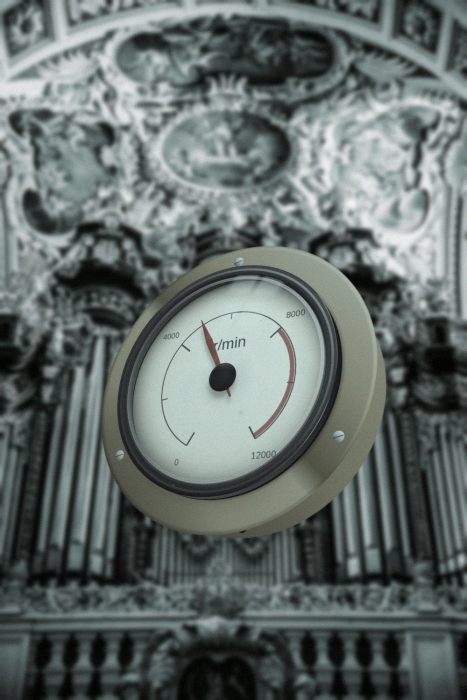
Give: 5000,rpm
